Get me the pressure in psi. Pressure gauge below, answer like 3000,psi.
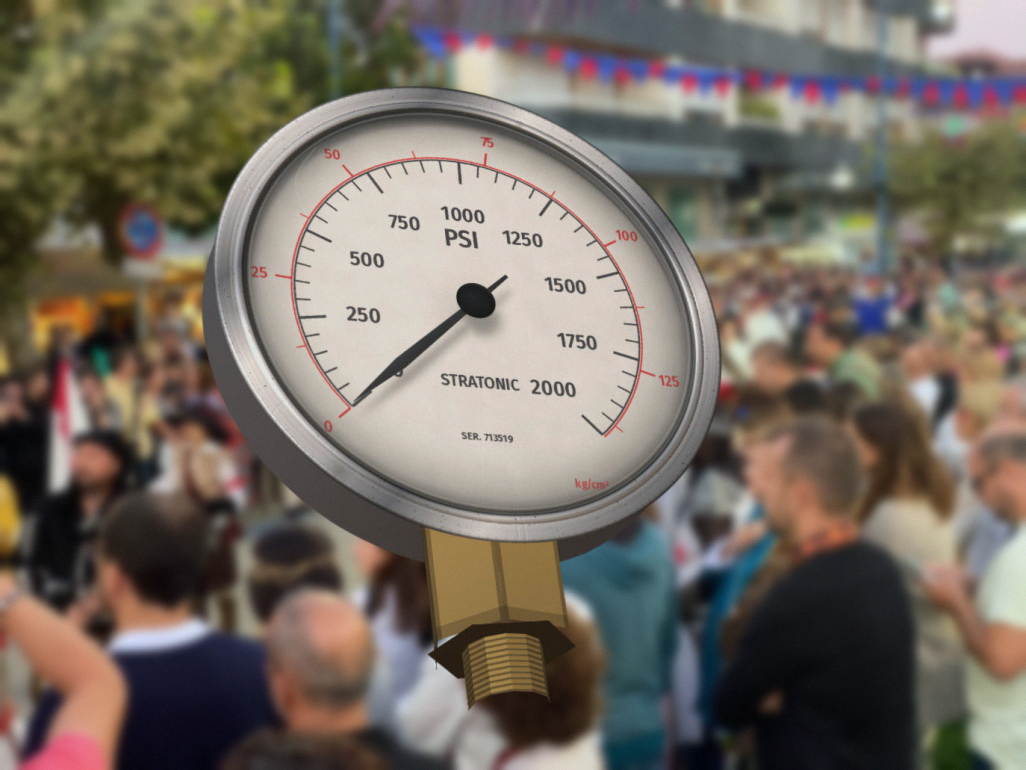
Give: 0,psi
